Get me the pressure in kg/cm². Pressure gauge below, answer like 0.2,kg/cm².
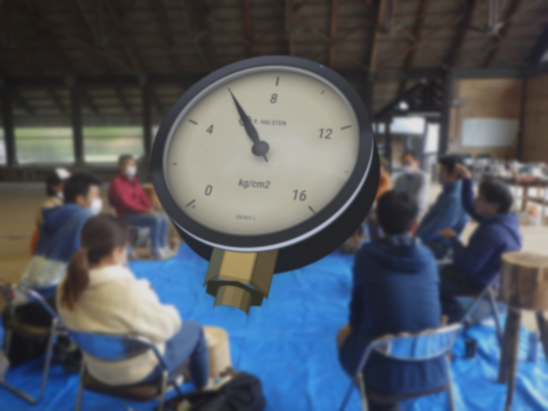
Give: 6,kg/cm²
